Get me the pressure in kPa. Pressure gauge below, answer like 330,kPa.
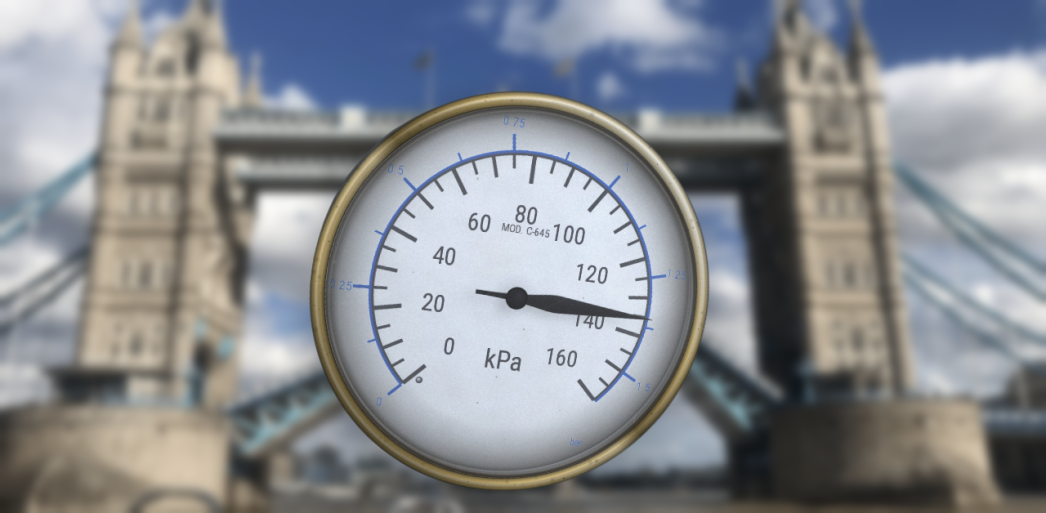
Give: 135,kPa
